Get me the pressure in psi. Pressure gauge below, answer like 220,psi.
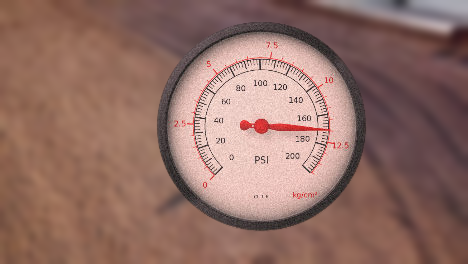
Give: 170,psi
